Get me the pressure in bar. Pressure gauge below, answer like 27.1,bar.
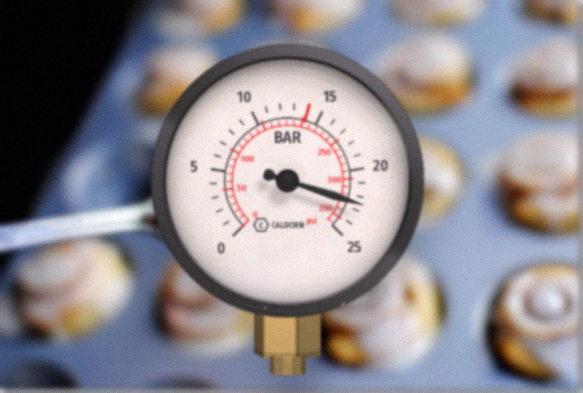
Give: 22.5,bar
